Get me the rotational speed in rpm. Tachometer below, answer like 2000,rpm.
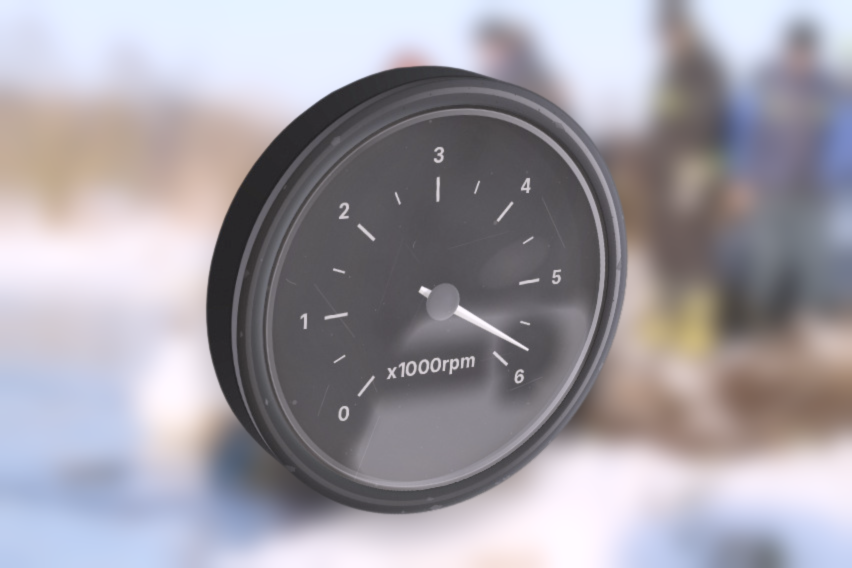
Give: 5750,rpm
